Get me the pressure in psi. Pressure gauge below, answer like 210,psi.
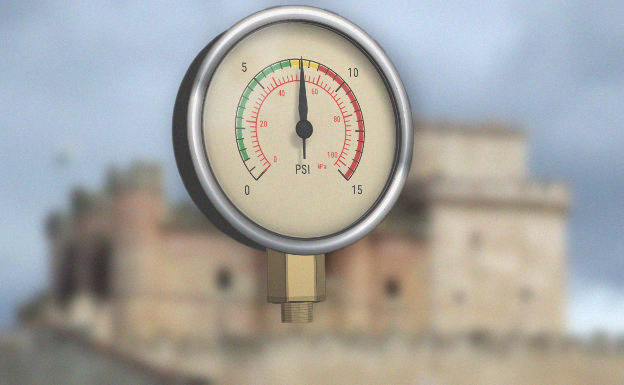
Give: 7.5,psi
